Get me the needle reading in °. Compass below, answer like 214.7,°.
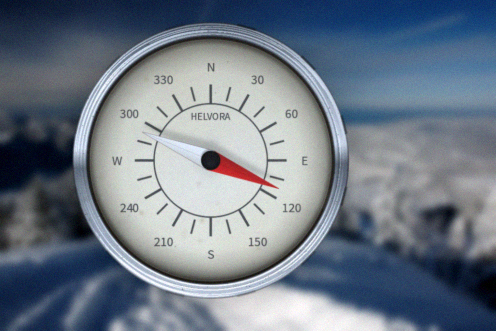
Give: 112.5,°
